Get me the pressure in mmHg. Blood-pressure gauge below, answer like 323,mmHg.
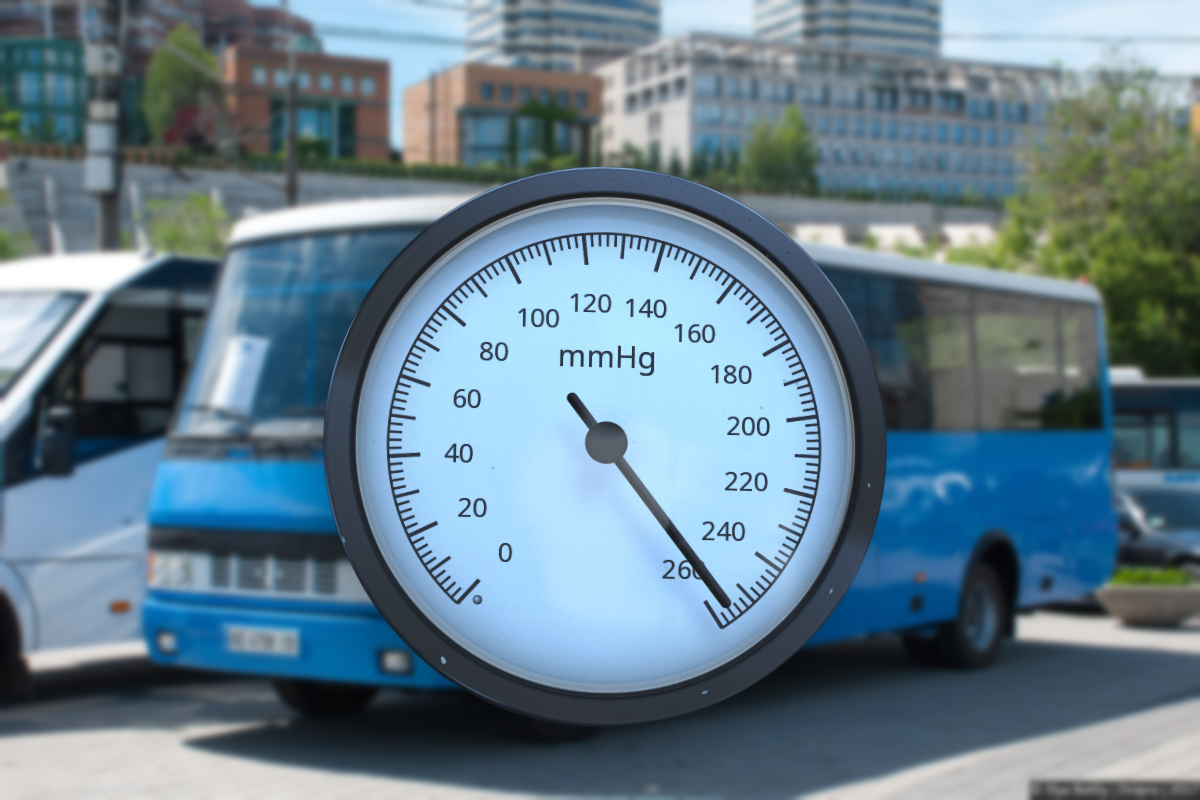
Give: 256,mmHg
